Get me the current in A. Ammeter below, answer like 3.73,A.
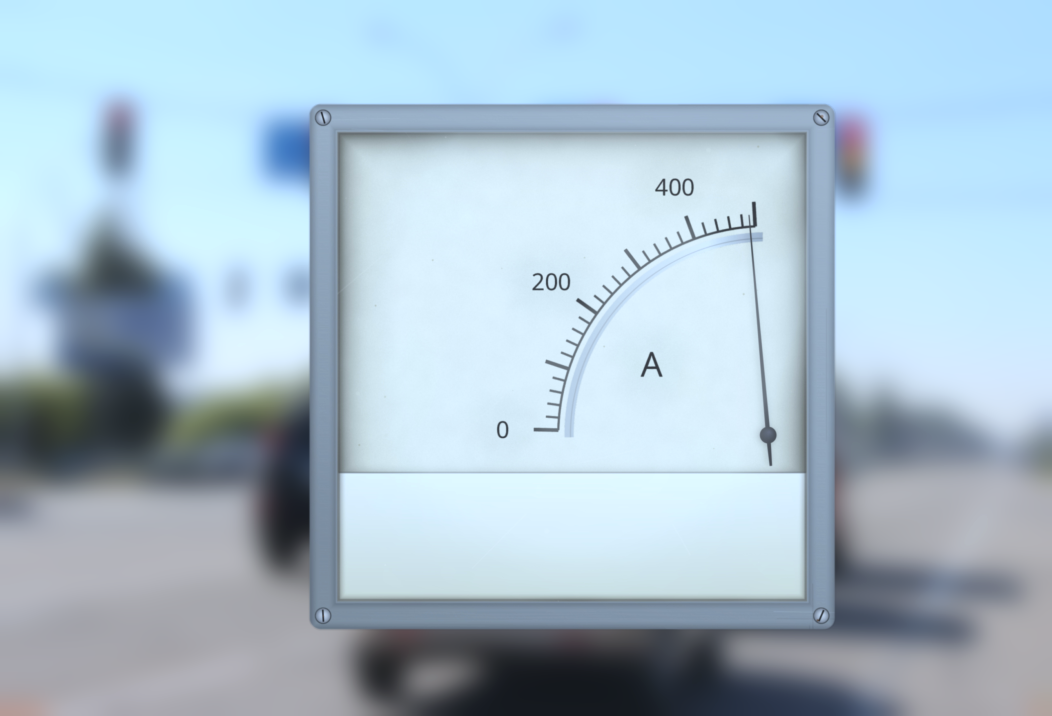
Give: 490,A
